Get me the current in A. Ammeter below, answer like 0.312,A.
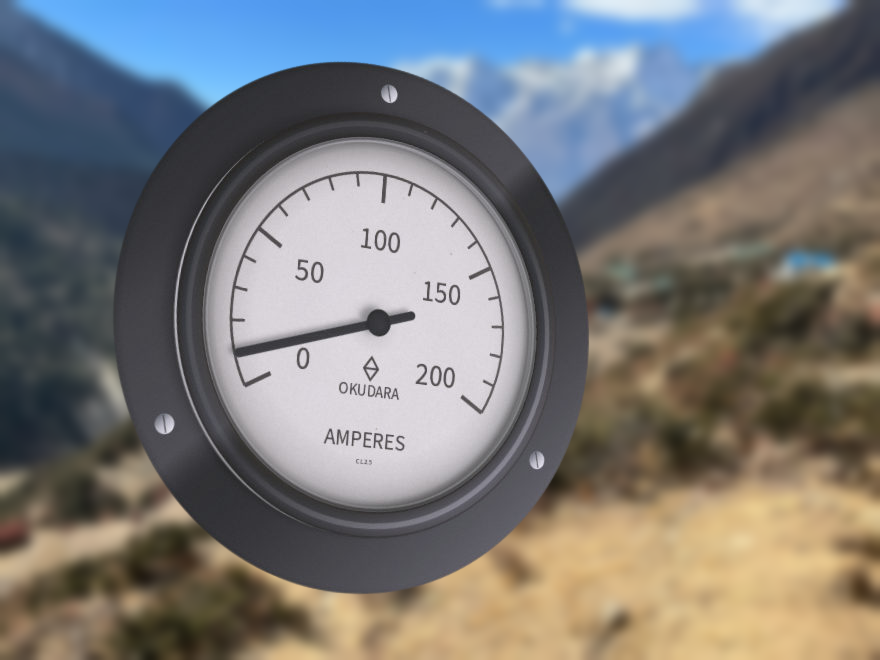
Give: 10,A
